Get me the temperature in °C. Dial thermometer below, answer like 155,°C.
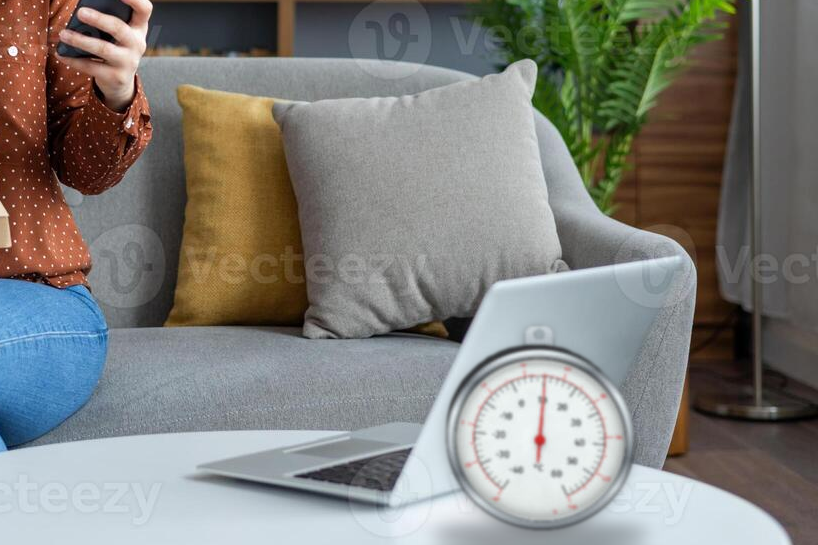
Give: 10,°C
